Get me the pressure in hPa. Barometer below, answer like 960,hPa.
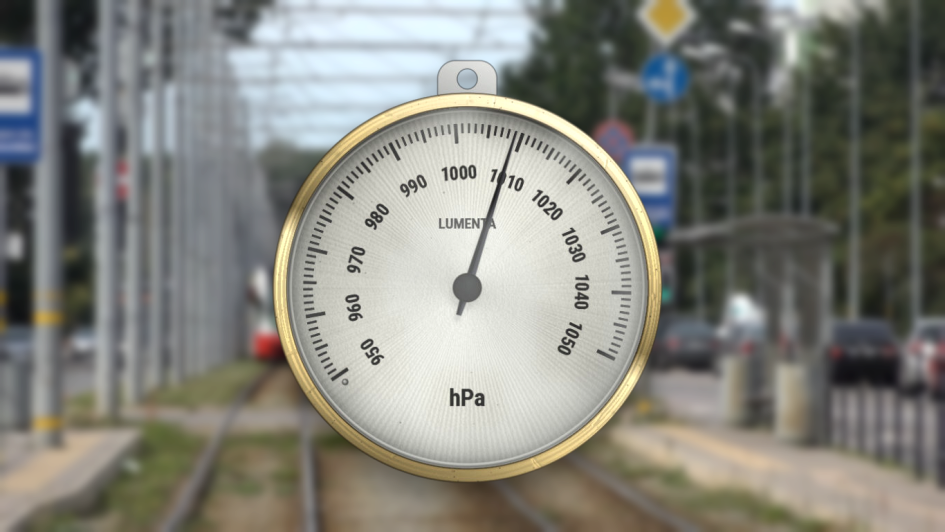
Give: 1009,hPa
